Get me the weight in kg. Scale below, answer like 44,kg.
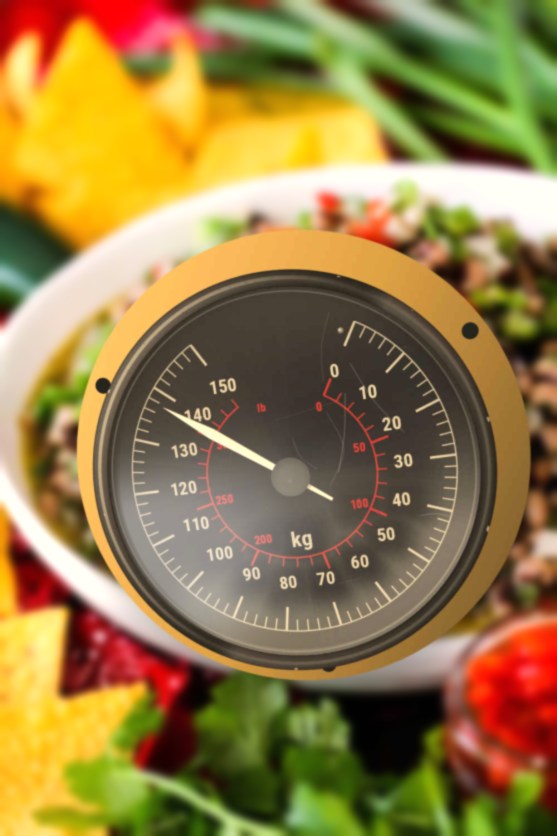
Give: 138,kg
